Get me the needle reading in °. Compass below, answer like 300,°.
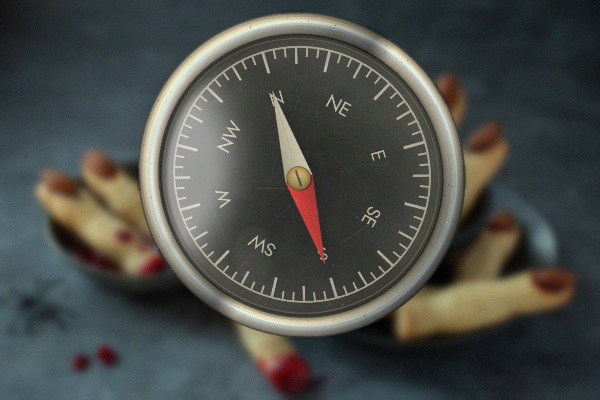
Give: 180,°
